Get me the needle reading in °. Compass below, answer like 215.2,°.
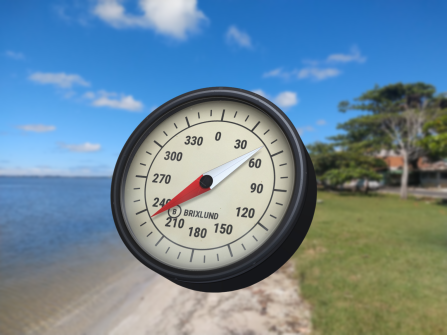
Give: 230,°
